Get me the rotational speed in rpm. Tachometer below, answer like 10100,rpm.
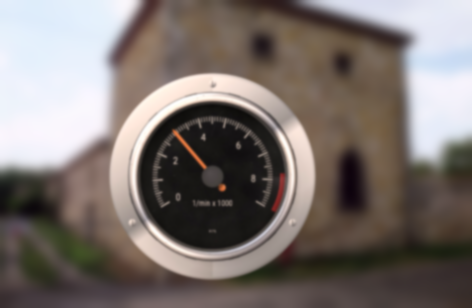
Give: 3000,rpm
